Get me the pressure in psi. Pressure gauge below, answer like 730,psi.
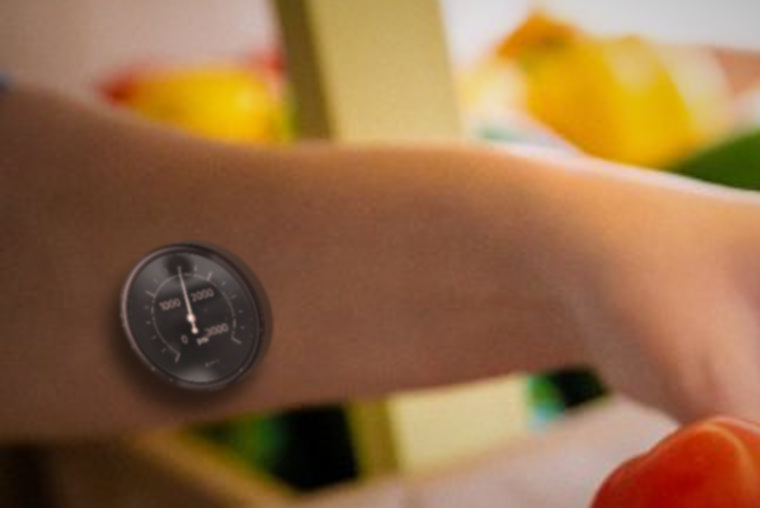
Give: 1600,psi
